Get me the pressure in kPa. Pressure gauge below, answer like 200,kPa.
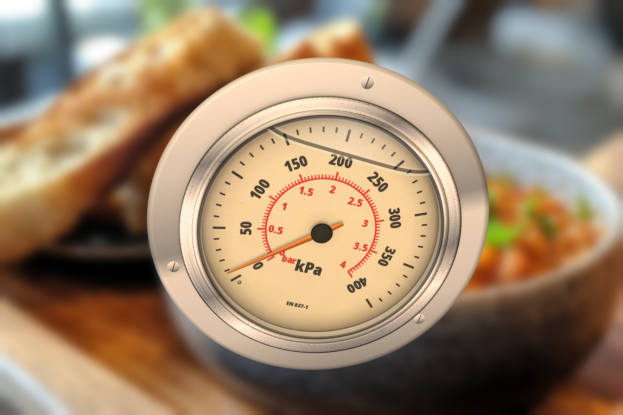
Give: 10,kPa
